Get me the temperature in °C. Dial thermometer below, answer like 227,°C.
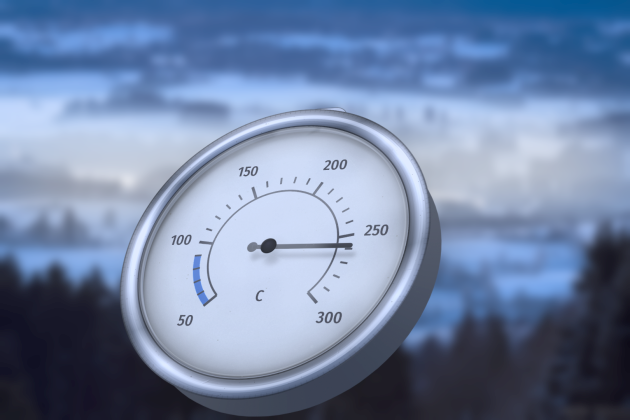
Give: 260,°C
